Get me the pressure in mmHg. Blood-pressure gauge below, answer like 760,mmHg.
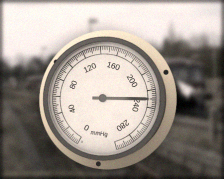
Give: 230,mmHg
